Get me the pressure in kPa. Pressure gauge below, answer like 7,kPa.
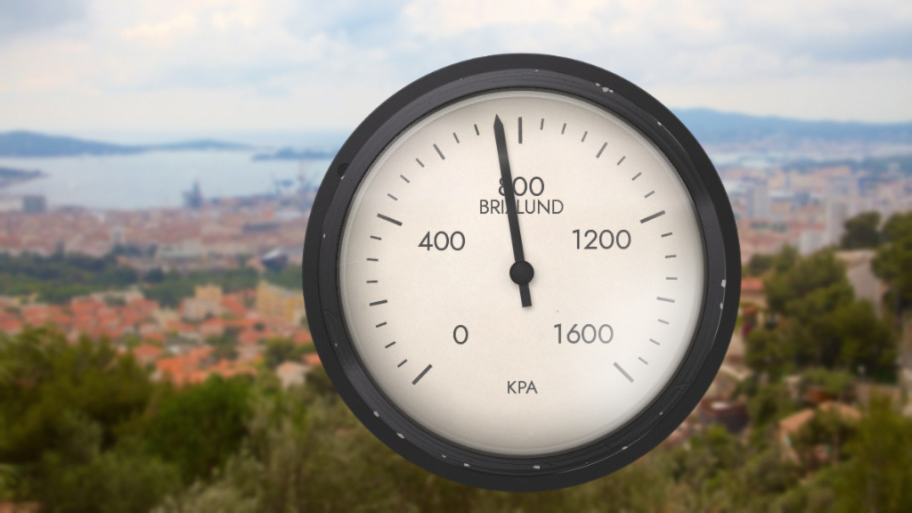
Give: 750,kPa
